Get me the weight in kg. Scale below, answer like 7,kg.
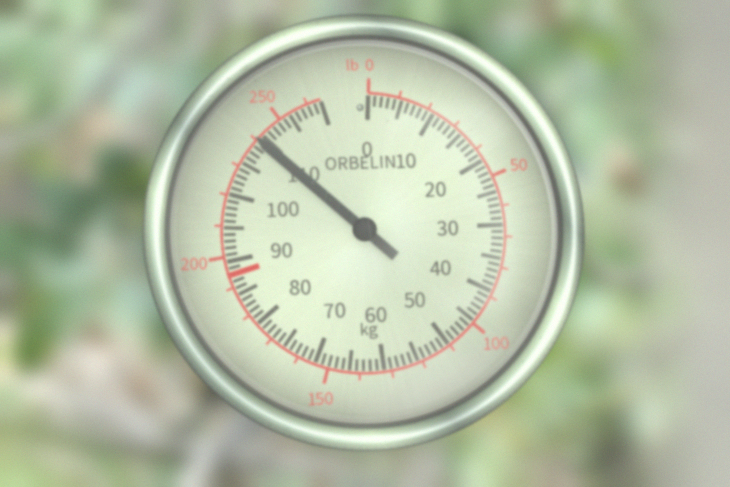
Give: 109,kg
